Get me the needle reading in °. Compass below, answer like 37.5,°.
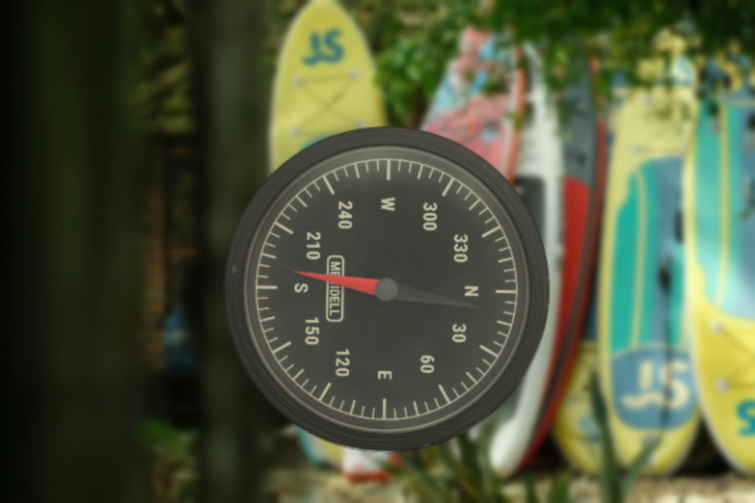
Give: 190,°
